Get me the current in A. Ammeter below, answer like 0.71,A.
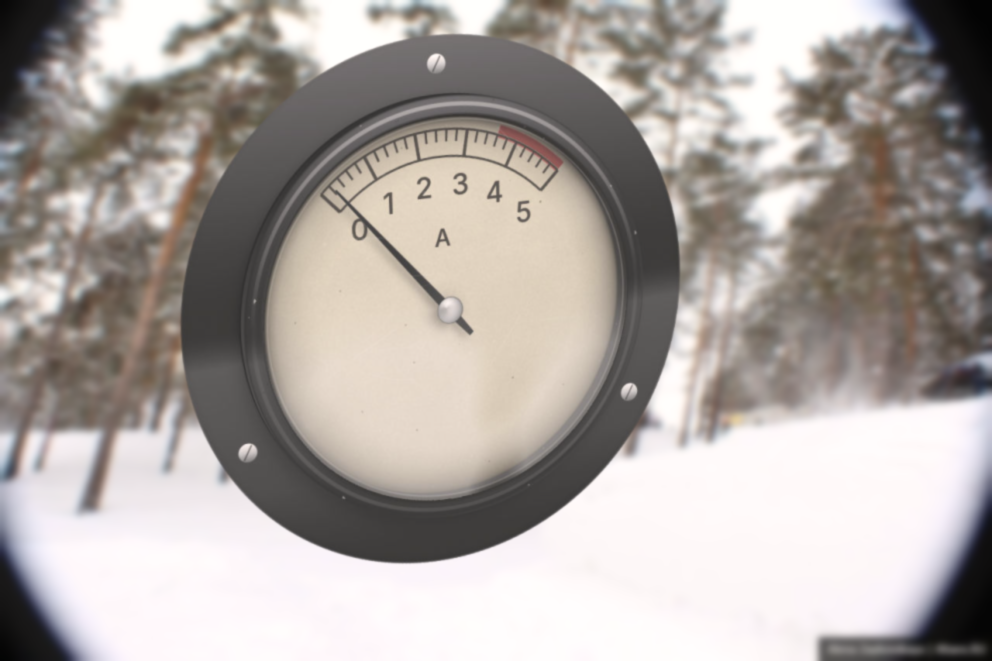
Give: 0.2,A
